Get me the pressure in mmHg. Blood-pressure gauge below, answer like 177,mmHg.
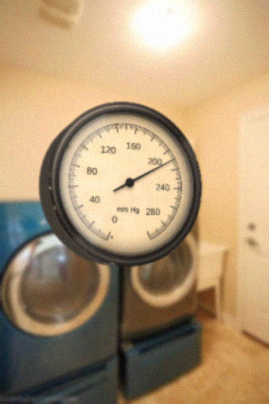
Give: 210,mmHg
